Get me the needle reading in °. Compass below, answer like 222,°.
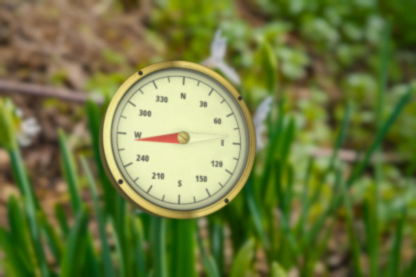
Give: 262.5,°
